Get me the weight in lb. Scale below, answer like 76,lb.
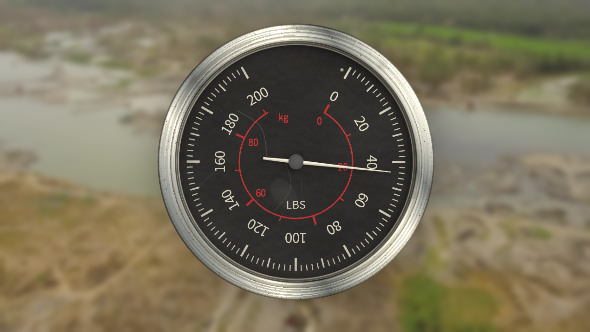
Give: 44,lb
